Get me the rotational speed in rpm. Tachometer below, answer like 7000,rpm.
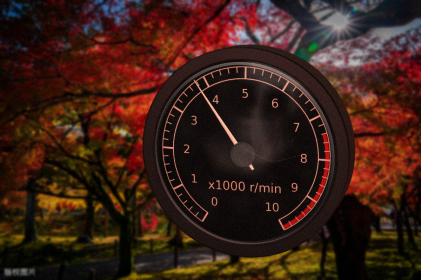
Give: 3800,rpm
